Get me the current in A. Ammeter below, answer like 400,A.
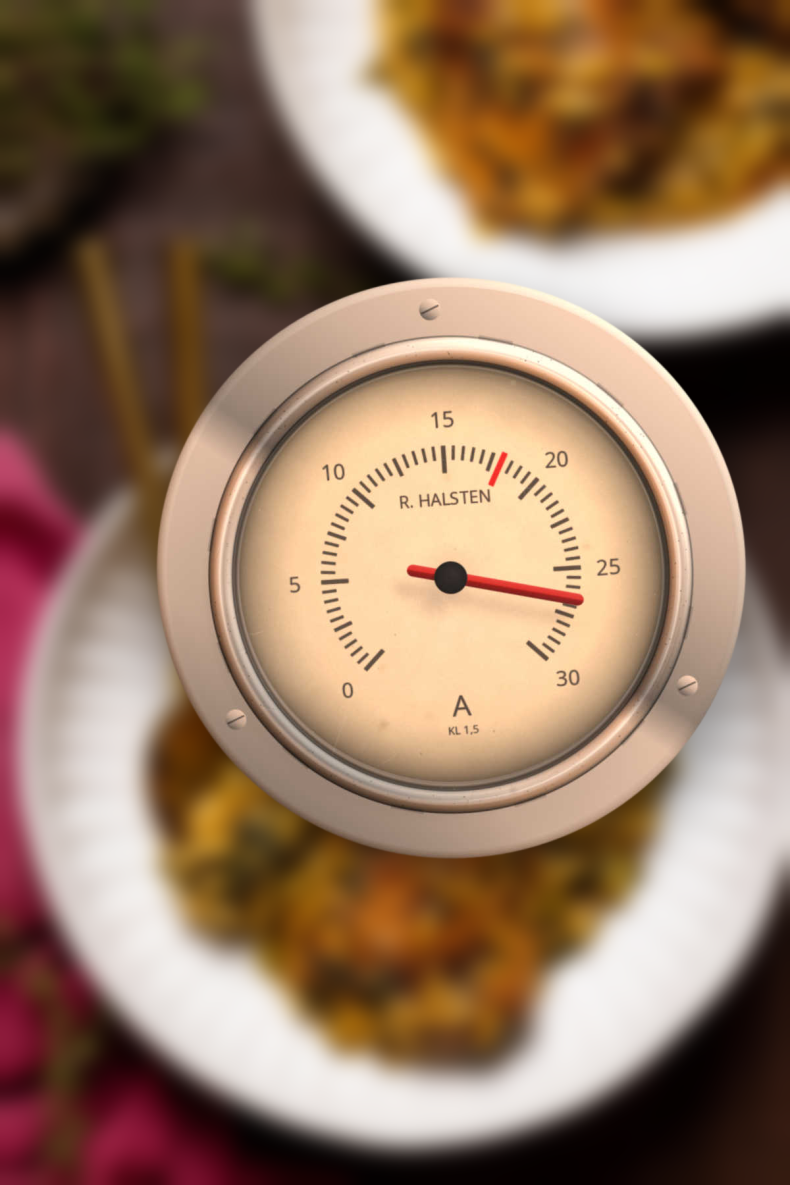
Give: 26.5,A
